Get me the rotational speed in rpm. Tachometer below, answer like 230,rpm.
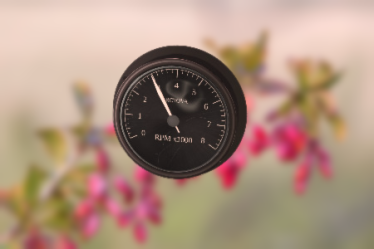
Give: 3000,rpm
